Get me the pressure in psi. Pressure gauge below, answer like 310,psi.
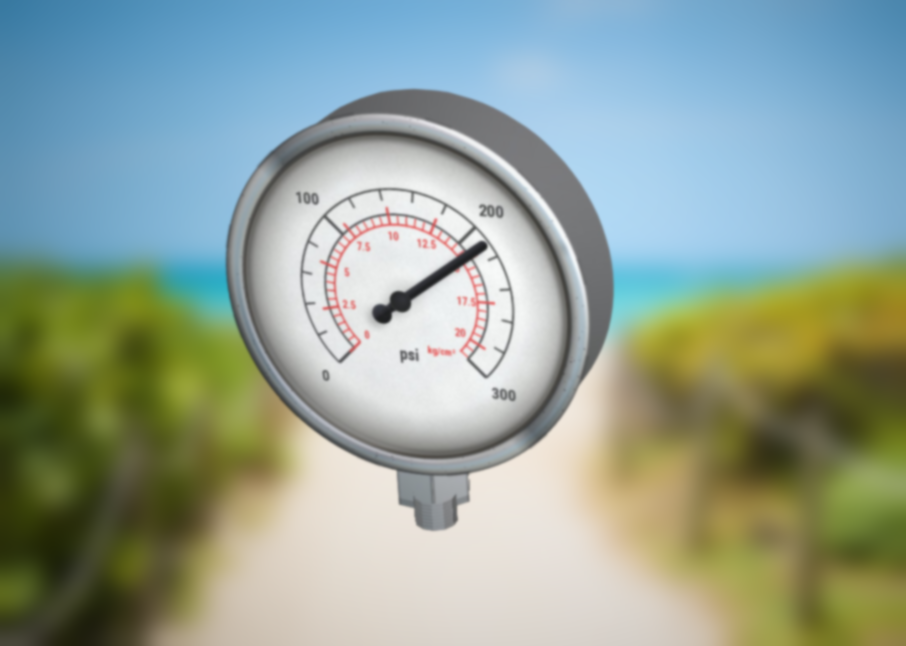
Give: 210,psi
